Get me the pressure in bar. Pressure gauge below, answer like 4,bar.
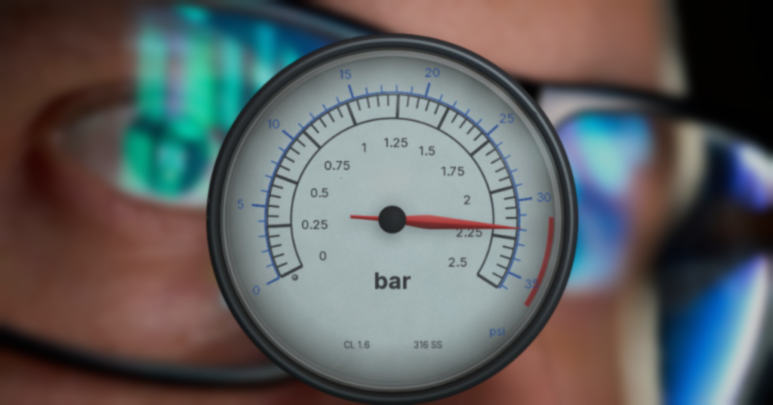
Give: 2.2,bar
